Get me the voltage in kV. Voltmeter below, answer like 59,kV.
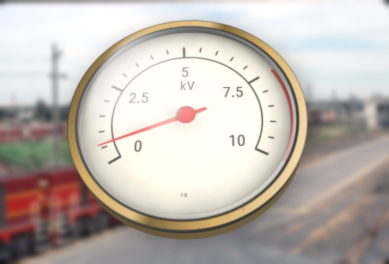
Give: 0.5,kV
